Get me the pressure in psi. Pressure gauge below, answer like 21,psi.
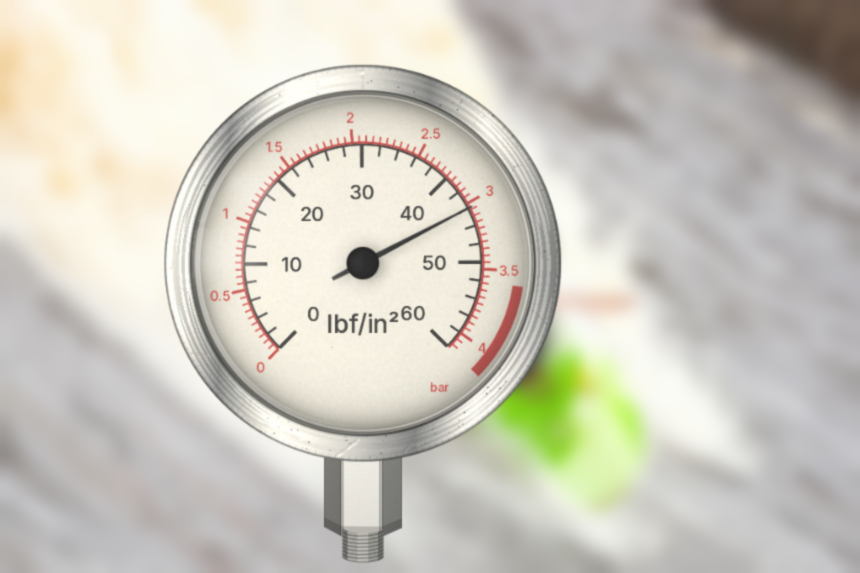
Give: 44,psi
